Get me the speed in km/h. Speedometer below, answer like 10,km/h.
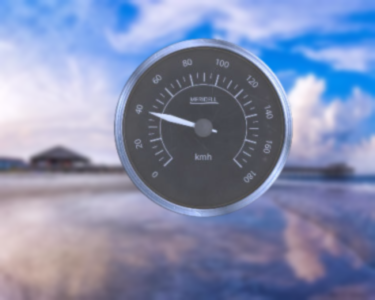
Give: 40,km/h
